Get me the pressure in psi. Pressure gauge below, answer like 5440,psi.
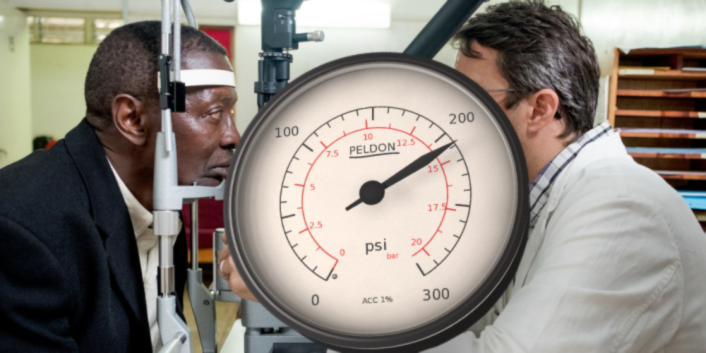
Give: 210,psi
